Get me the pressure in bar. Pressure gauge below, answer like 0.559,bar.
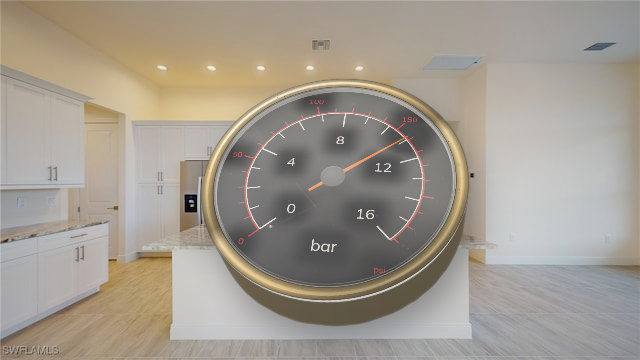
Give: 11,bar
